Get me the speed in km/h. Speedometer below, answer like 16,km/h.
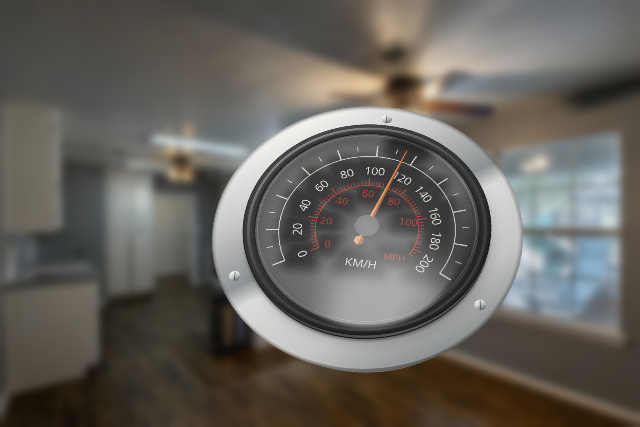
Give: 115,km/h
